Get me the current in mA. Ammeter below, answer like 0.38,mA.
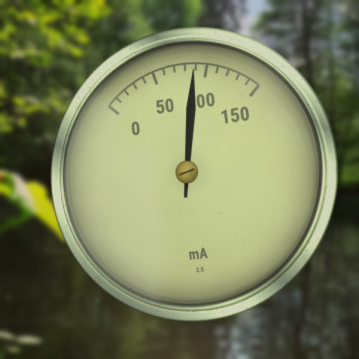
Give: 90,mA
